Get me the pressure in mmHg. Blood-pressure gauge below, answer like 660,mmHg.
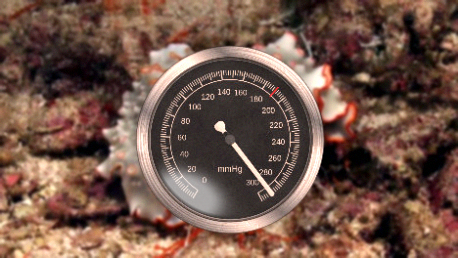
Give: 290,mmHg
